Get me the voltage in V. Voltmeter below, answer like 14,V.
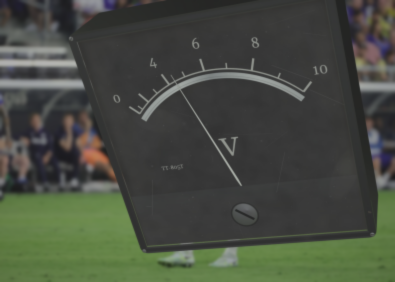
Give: 4.5,V
